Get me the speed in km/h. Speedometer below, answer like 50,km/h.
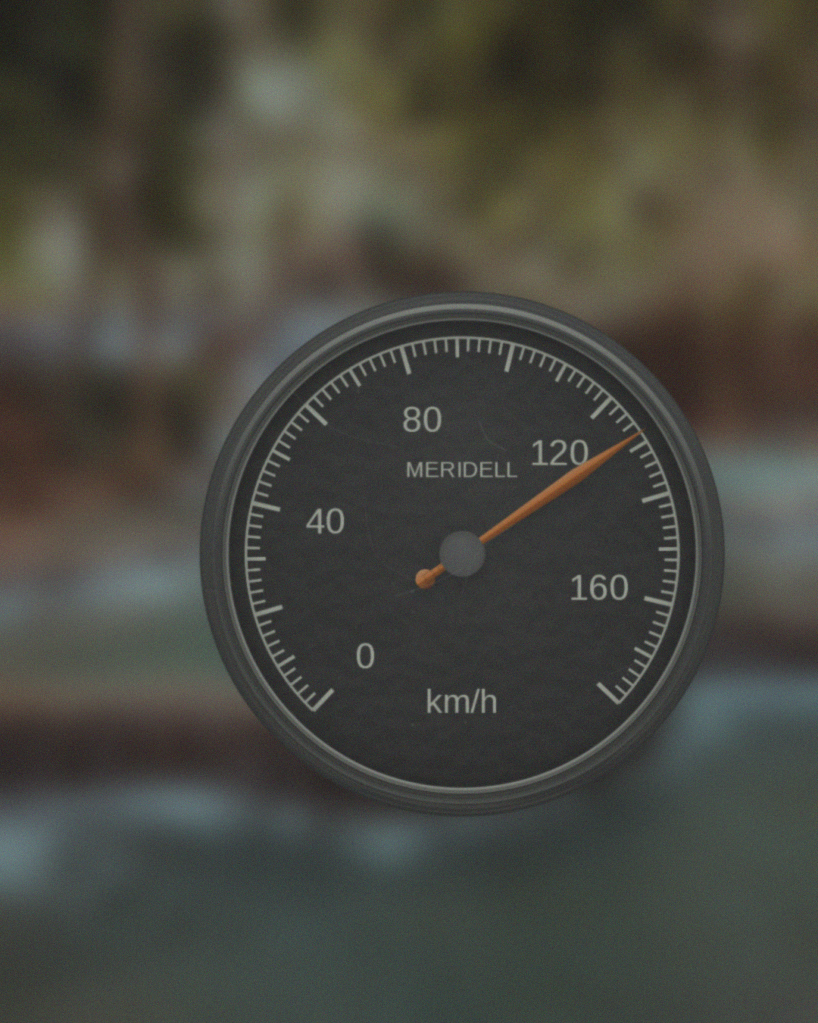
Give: 128,km/h
